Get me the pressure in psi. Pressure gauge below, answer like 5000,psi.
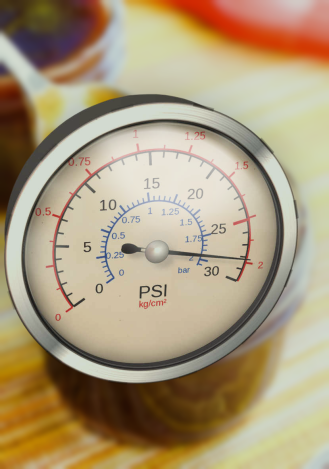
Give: 28,psi
